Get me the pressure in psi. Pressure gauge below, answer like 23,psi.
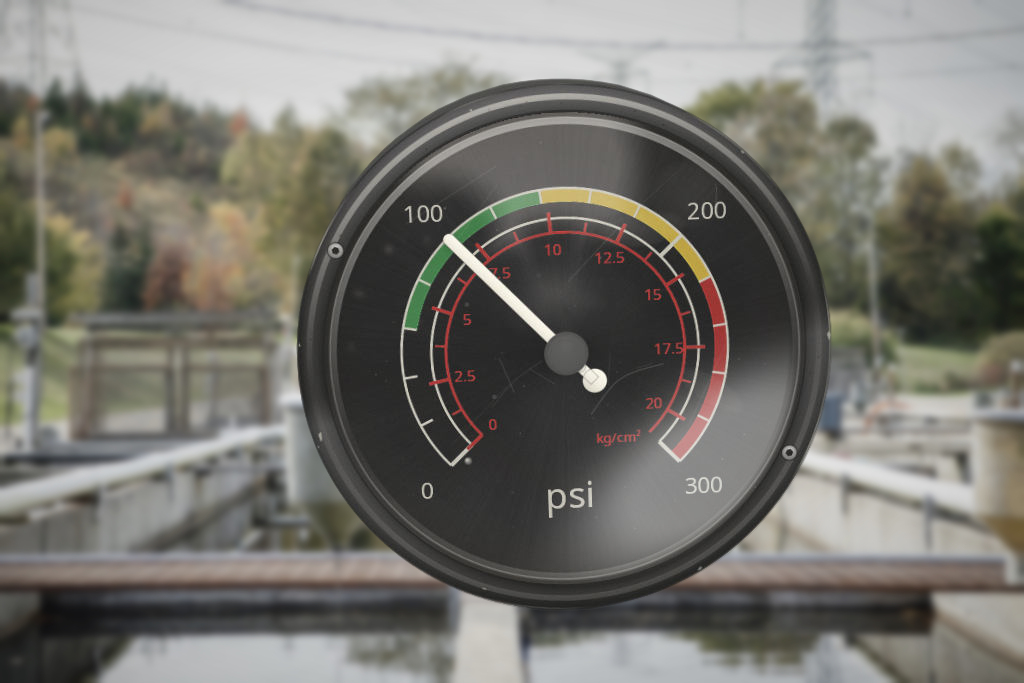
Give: 100,psi
